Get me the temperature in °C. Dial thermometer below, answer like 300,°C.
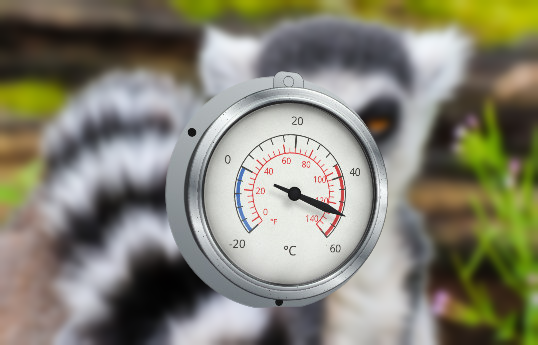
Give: 52,°C
